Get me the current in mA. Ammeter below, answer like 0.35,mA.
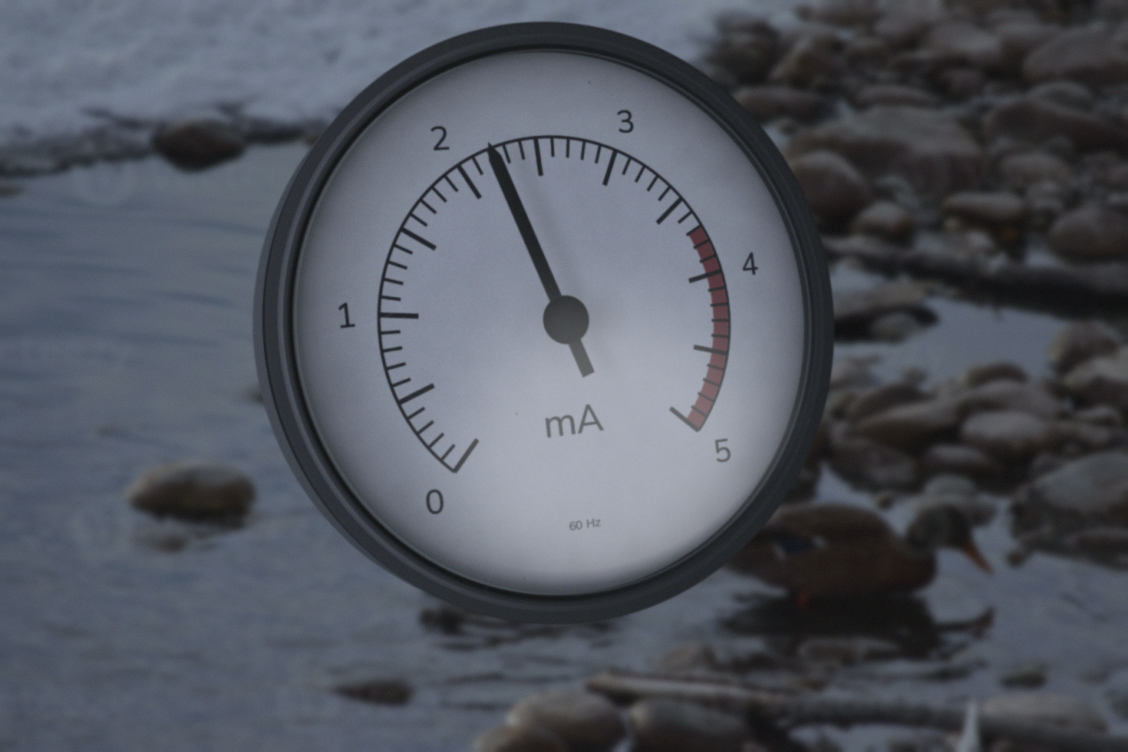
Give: 2.2,mA
